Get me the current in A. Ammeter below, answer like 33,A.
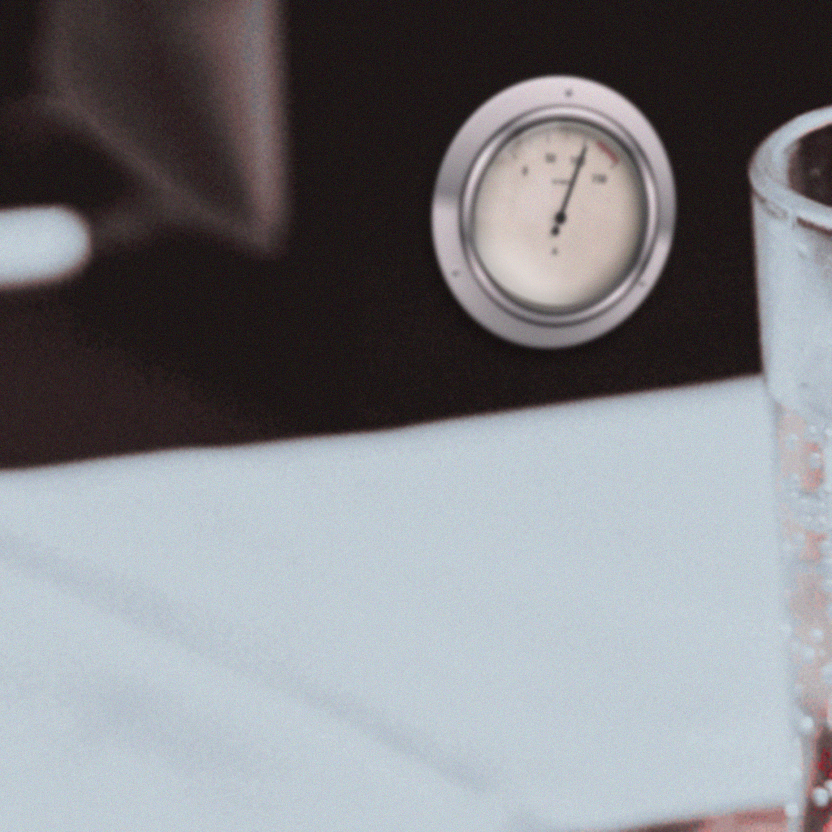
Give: 100,A
